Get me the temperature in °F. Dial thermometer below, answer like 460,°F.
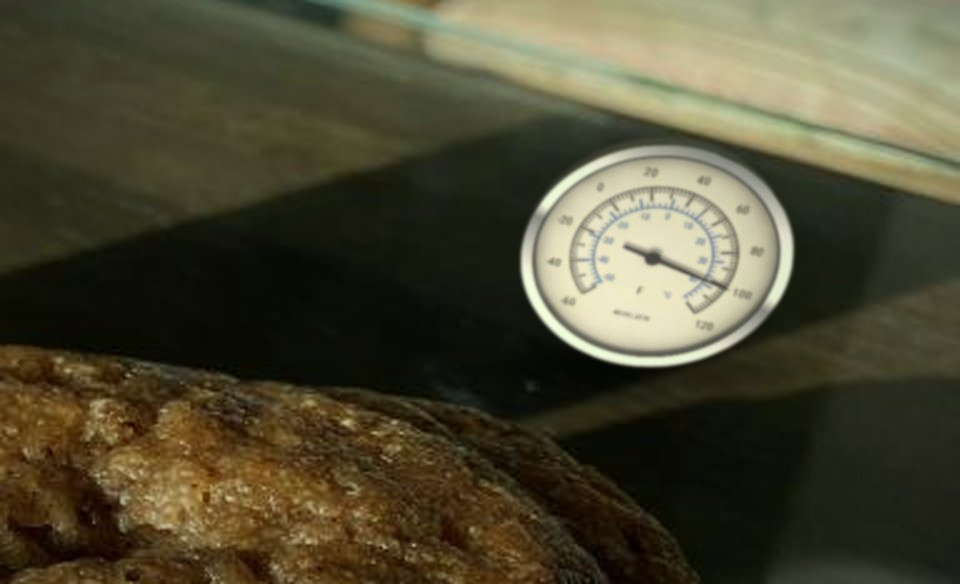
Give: 100,°F
